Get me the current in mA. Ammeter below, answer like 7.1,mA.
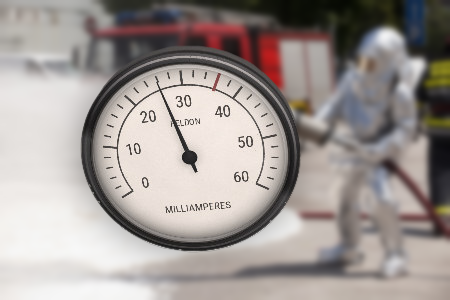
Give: 26,mA
